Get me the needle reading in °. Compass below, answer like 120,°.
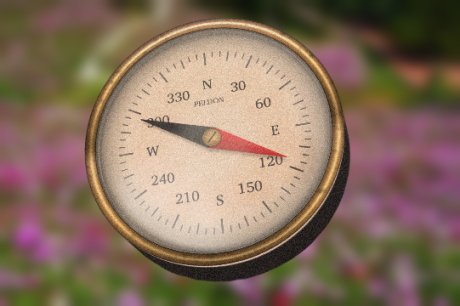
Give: 115,°
